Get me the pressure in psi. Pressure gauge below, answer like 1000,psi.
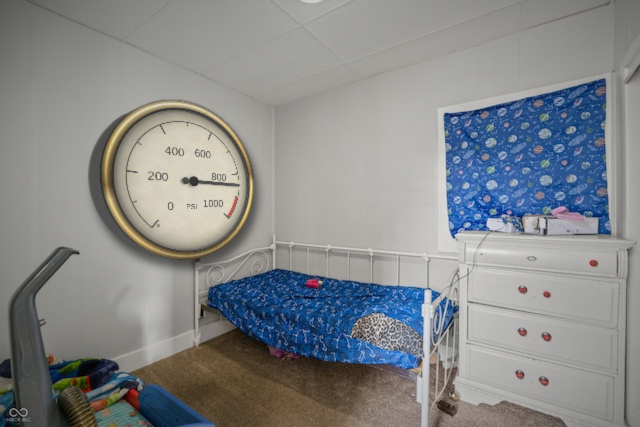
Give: 850,psi
